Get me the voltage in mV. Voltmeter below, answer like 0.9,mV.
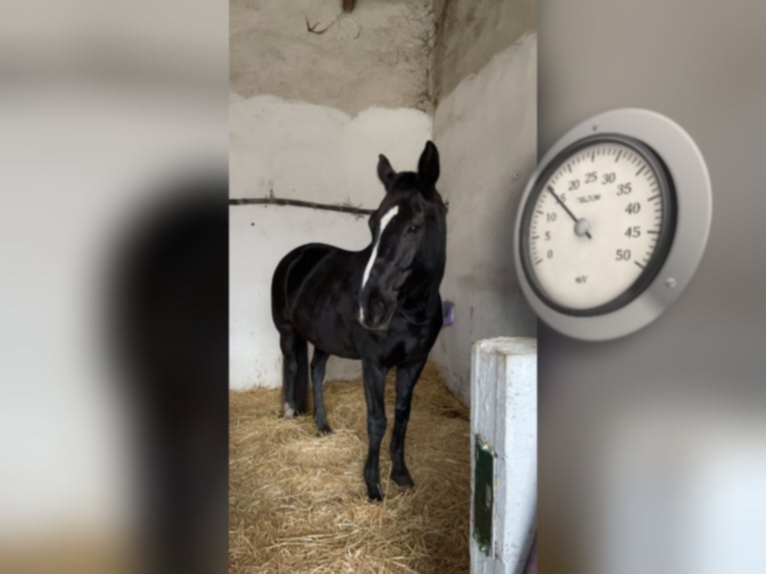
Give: 15,mV
